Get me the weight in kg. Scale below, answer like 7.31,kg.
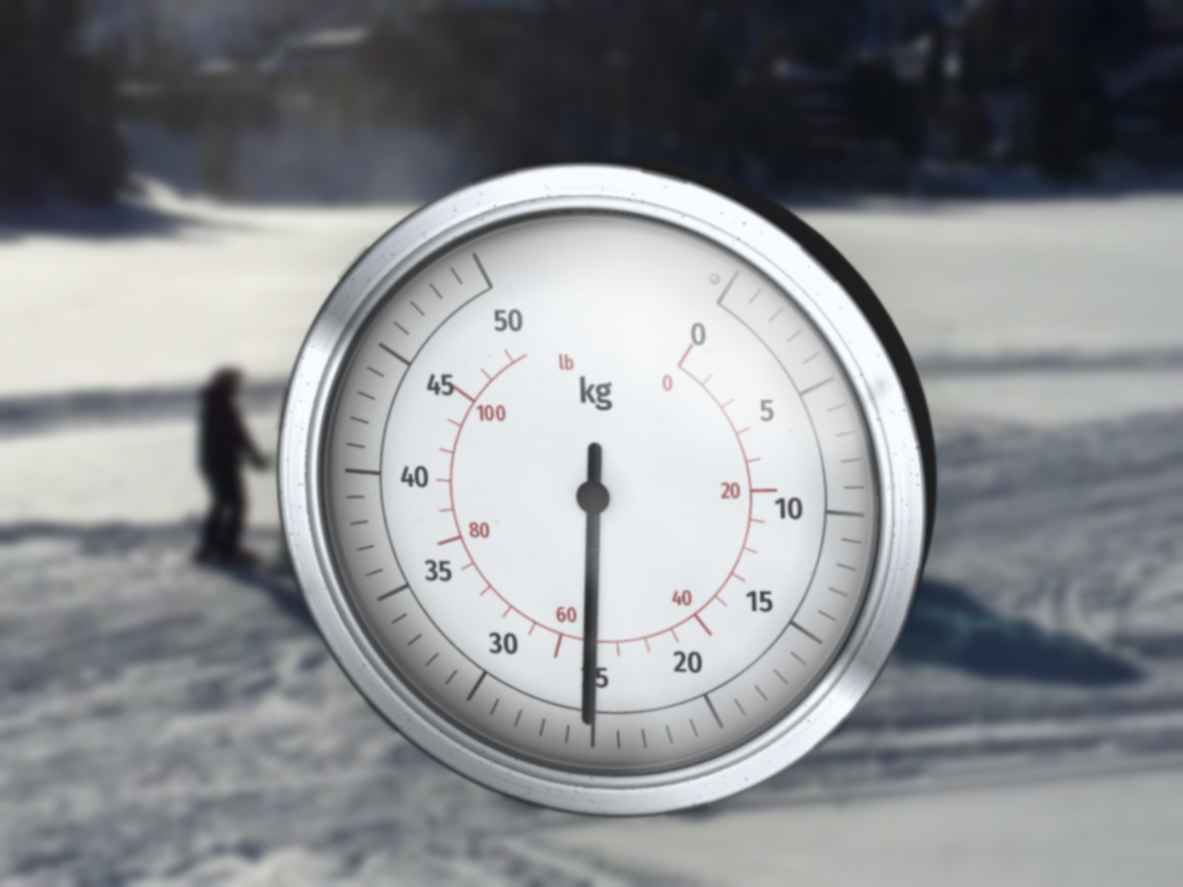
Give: 25,kg
